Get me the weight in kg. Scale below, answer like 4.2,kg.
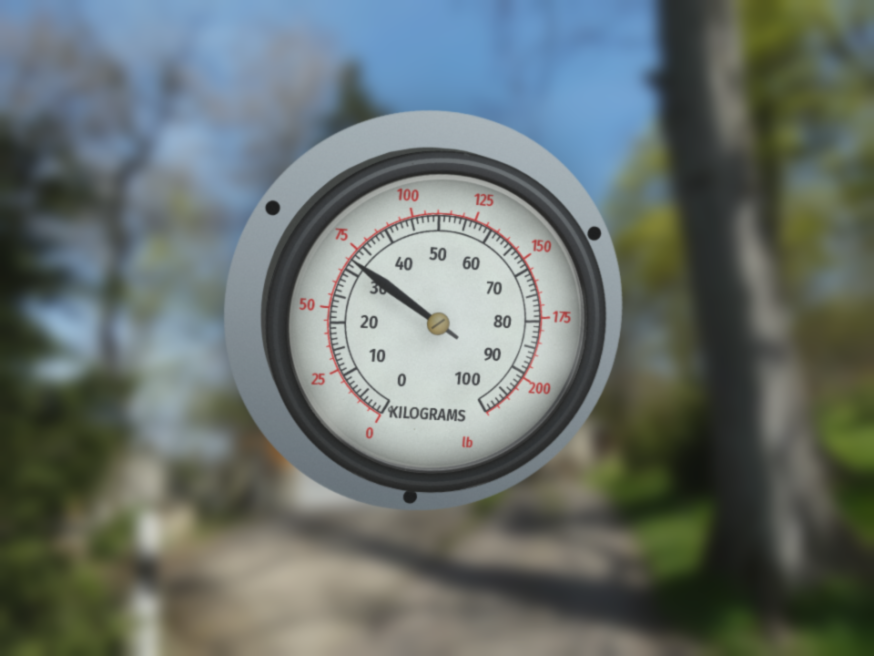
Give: 32,kg
